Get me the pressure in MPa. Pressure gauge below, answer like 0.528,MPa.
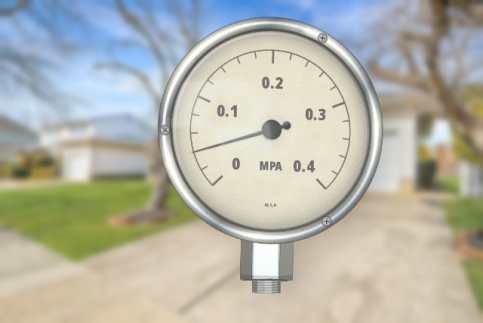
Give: 0.04,MPa
